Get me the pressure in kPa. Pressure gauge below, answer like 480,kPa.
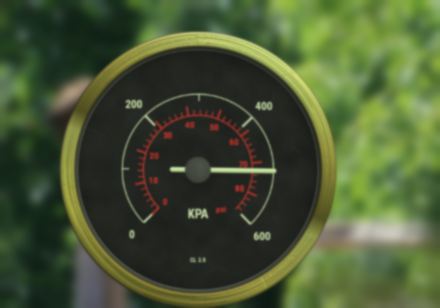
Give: 500,kPa
